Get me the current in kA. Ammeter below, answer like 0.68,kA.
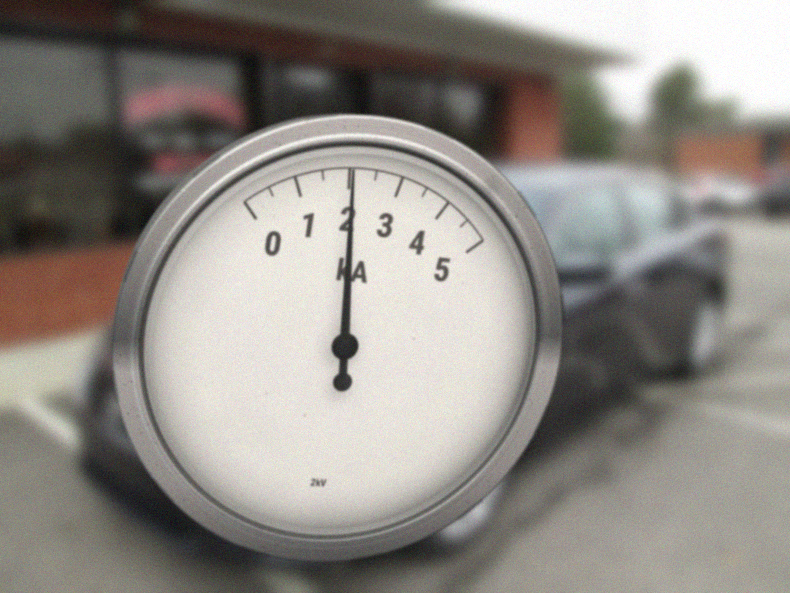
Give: 2,kA
